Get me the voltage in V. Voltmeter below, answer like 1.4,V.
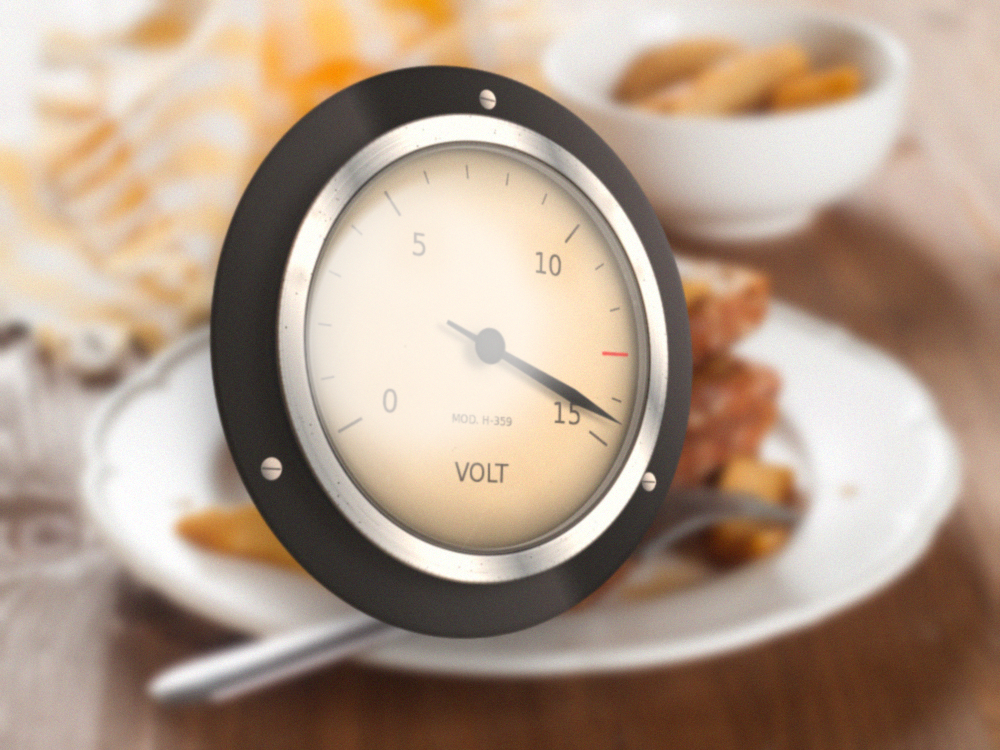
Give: 14.5,V
